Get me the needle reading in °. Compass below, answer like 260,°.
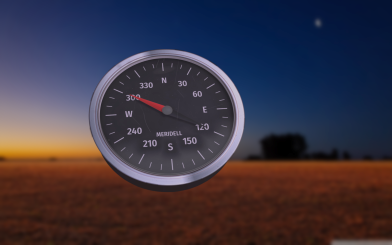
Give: 300,°
